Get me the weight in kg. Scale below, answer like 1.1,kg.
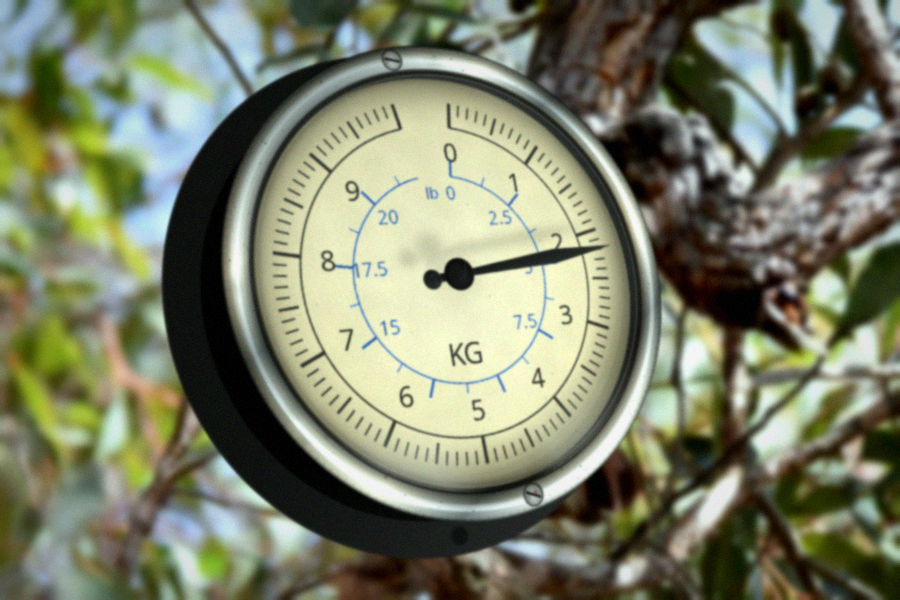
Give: 2.2,kg
